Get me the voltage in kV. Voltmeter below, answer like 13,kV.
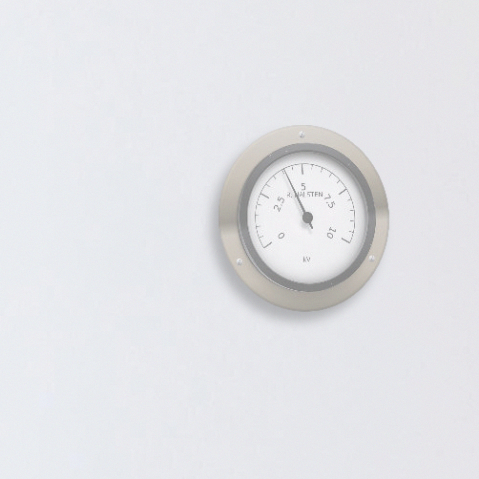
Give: 4,kV
